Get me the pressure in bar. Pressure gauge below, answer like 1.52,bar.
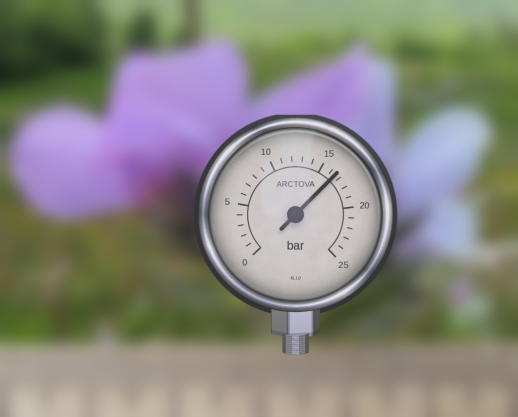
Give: 16.5,bar
